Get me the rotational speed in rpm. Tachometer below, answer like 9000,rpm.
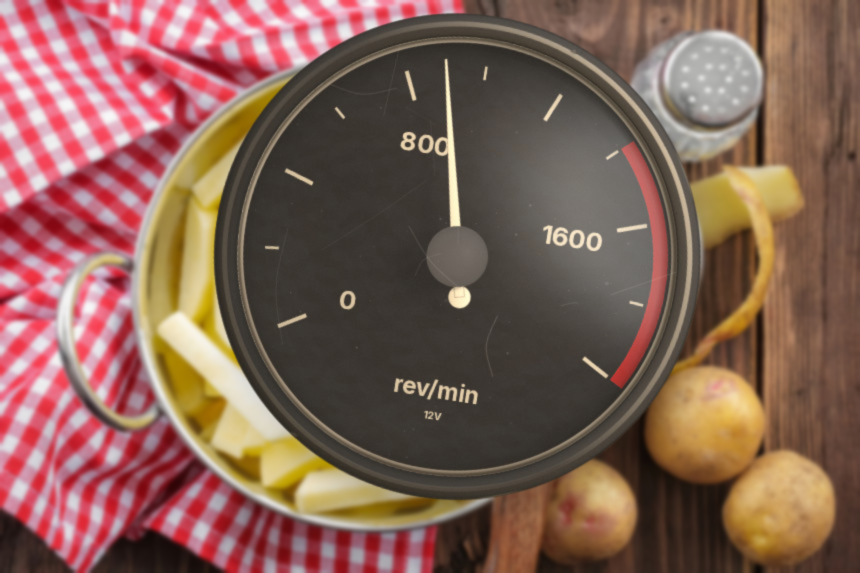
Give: 900,rpm
